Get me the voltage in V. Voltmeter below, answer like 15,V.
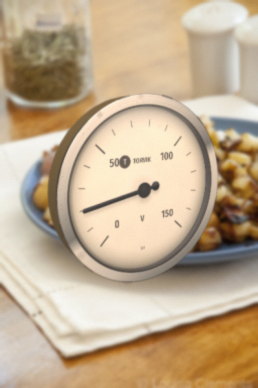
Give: 20,V
